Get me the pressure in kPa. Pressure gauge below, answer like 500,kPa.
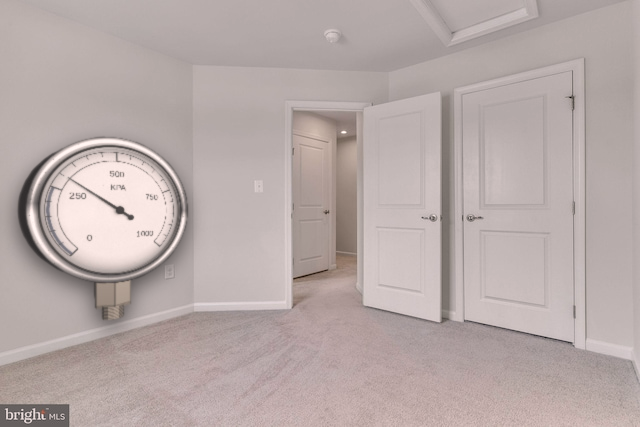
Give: 300,kPa
